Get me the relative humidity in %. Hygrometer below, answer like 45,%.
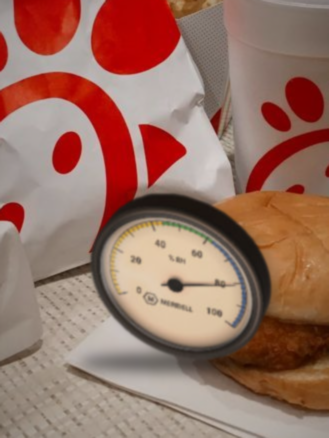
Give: 80,%
